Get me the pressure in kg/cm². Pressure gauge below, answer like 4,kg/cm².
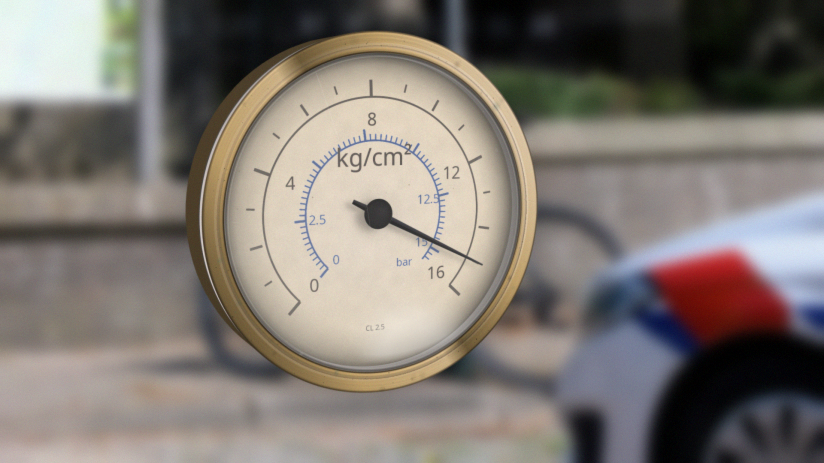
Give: 15,kg/cm²
